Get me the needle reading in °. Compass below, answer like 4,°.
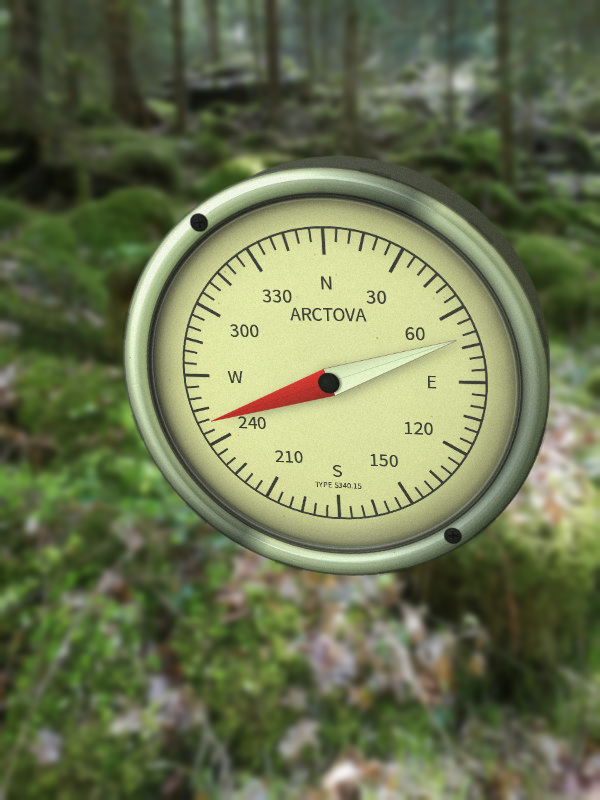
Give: 250,°
